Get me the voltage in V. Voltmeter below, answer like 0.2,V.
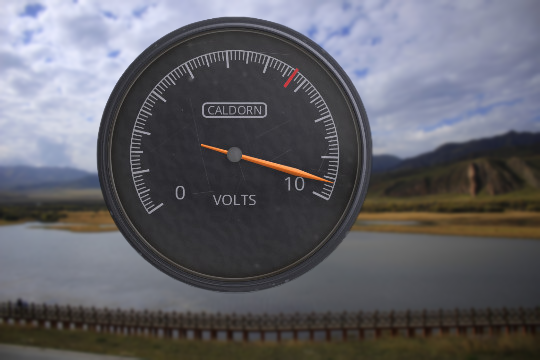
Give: 9.6,V
